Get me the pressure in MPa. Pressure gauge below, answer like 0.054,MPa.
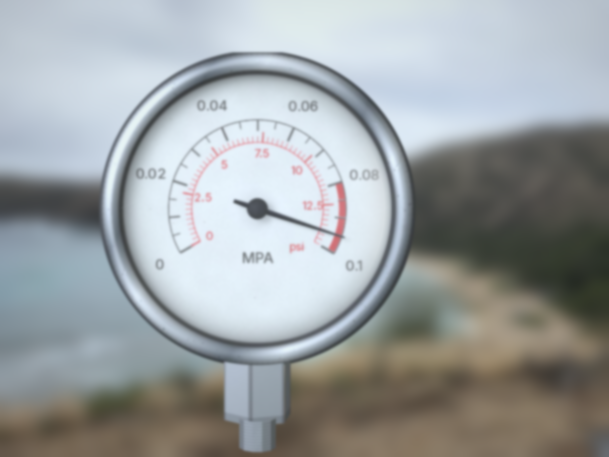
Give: 0.095,MPa
